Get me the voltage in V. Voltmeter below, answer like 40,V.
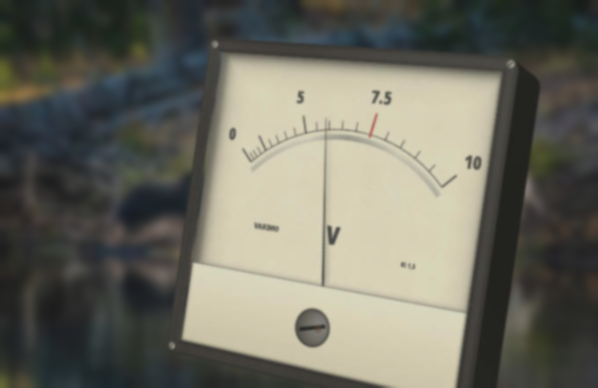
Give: 6,V
